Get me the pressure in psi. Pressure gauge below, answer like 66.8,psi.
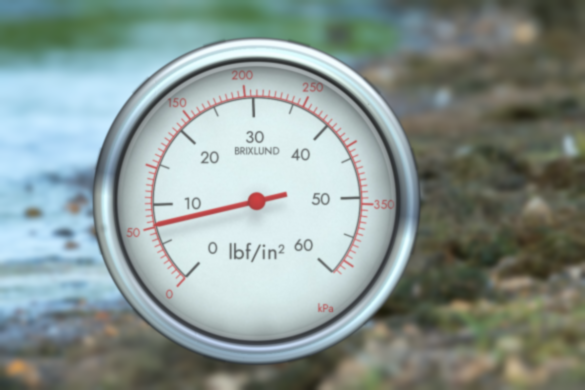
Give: 7.5,psi
